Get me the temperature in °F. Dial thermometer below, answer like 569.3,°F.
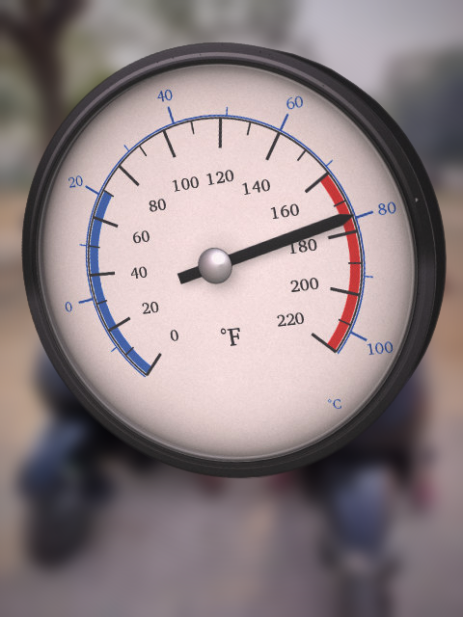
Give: 175,°F
